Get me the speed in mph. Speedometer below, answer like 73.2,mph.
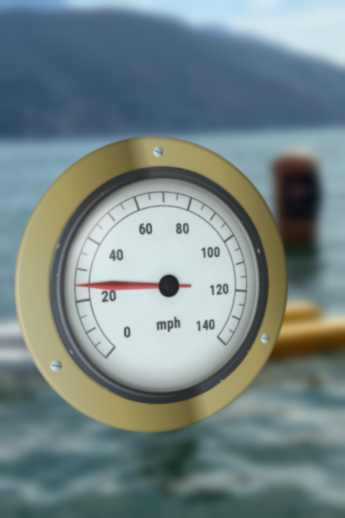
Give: 25,mph
